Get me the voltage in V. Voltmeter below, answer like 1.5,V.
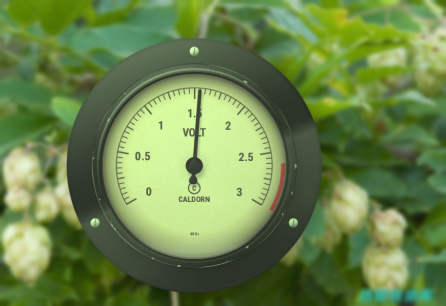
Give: 1.55,V
